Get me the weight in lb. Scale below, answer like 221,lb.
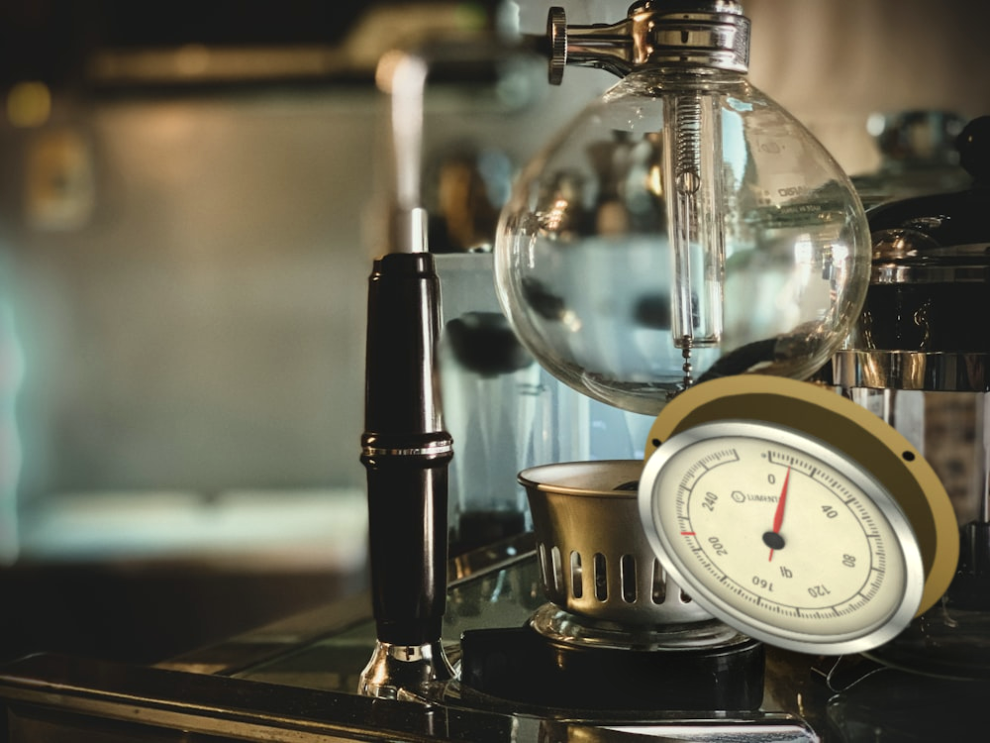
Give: 10,lb
